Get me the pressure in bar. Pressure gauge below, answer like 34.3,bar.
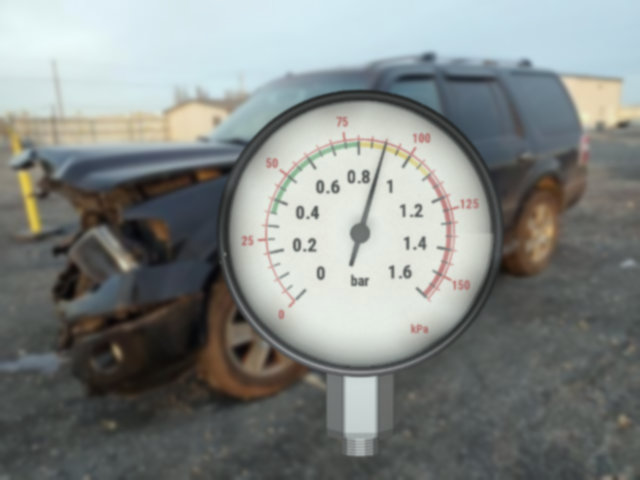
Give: 0.9,bar
